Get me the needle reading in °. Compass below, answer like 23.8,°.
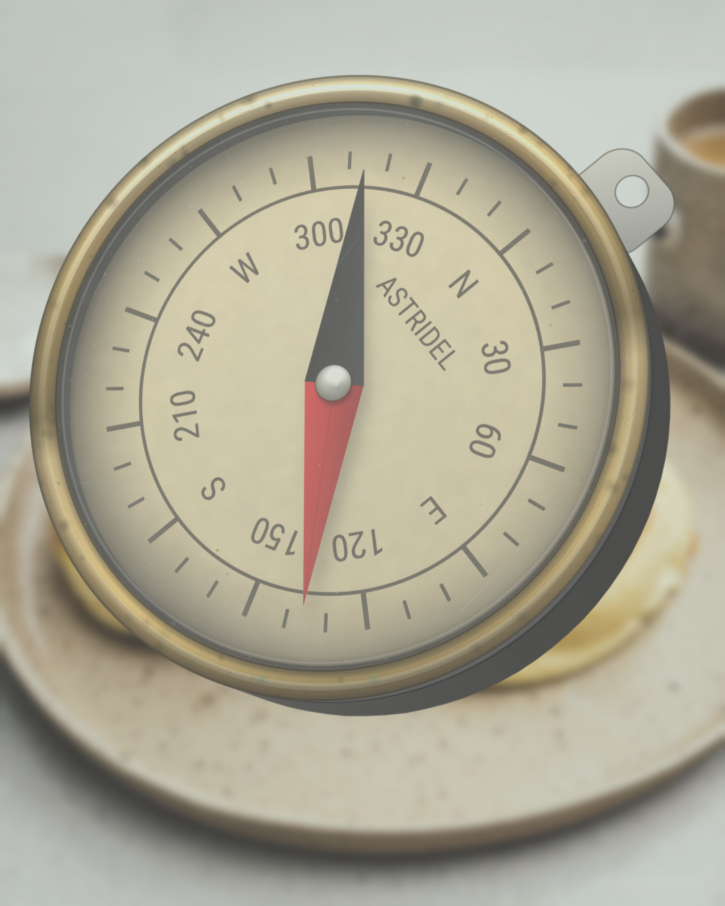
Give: 135,°
